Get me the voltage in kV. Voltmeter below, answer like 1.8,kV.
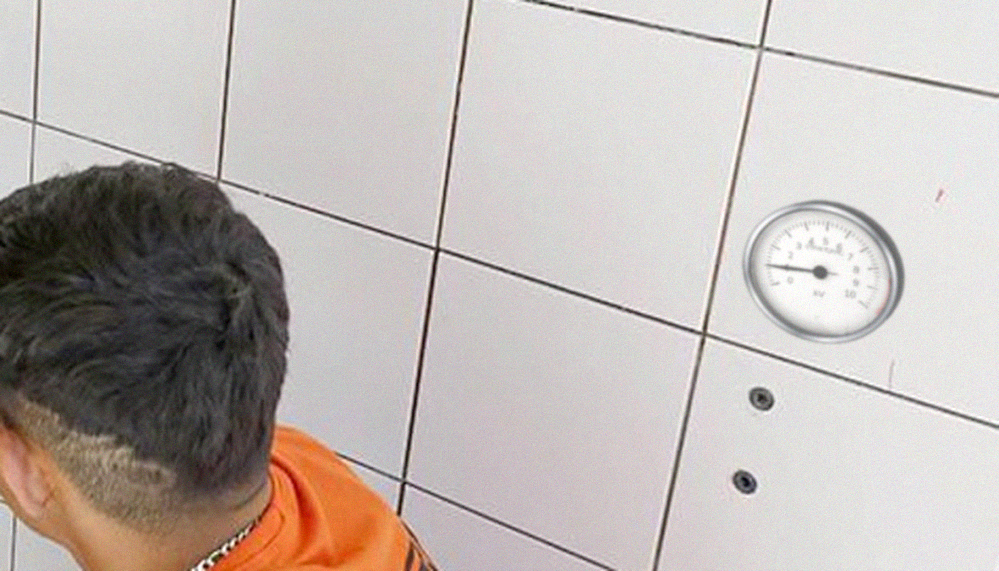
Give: 1,kV
